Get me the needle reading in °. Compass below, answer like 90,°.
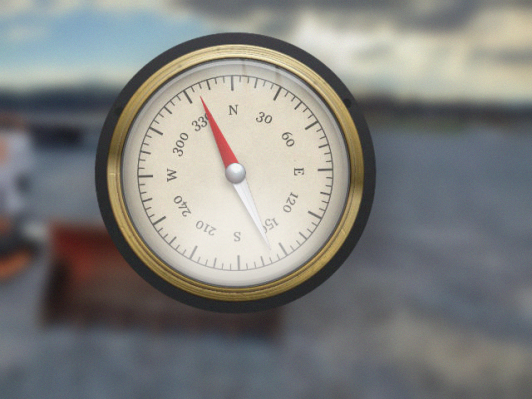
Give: 337.5,°
